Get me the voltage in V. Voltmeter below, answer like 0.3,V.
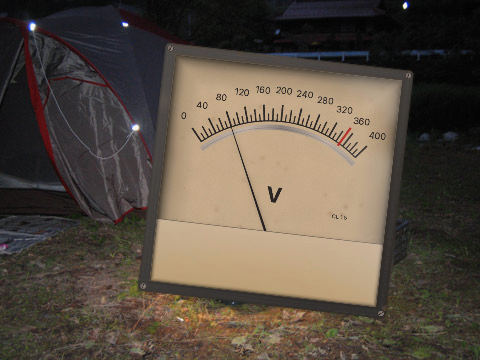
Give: 80,V
